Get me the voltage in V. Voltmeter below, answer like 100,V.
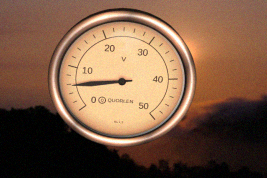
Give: 6,V
